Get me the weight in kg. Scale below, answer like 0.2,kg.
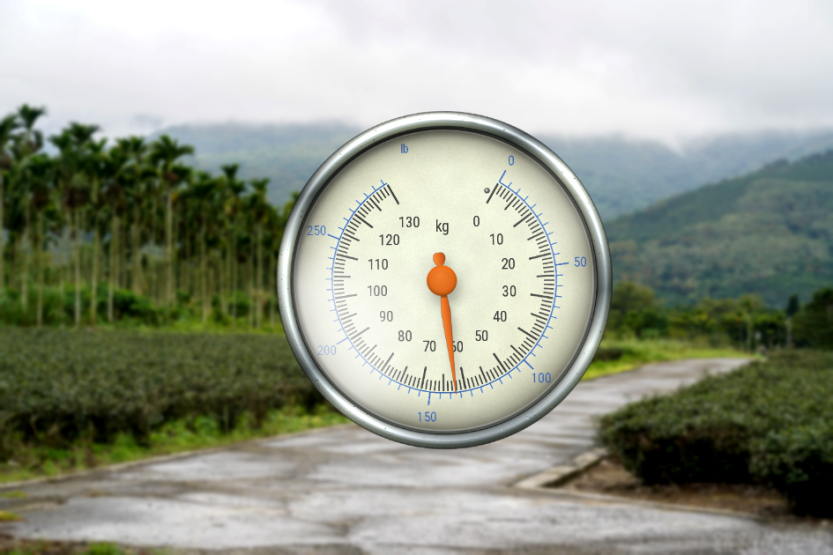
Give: 62,kg
